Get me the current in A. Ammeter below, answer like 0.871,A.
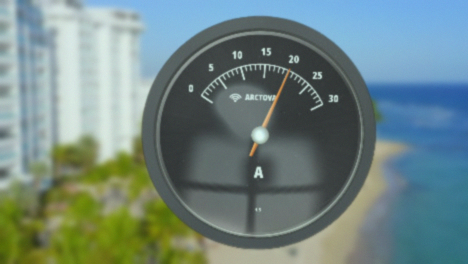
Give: 20,A
